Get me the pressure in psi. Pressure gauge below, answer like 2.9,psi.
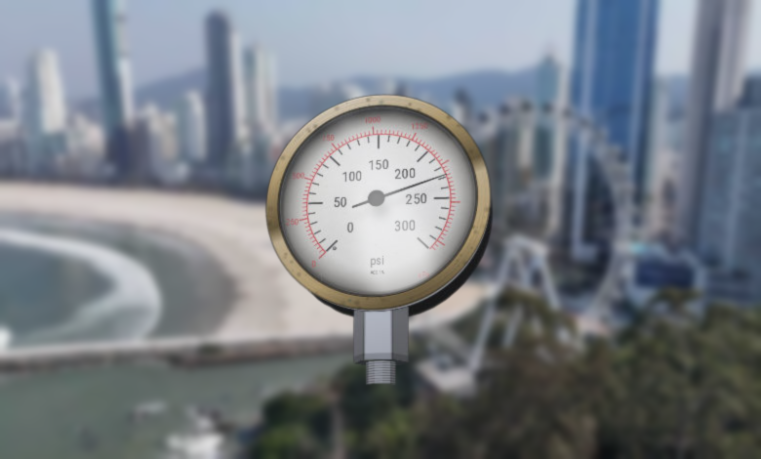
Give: 230,psi
